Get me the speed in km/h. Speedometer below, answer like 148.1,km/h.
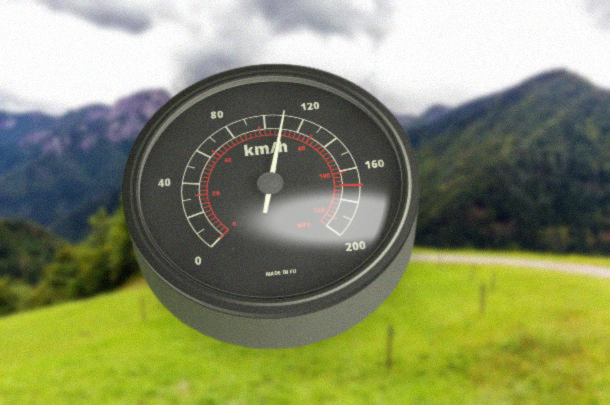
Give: 110,km/h
